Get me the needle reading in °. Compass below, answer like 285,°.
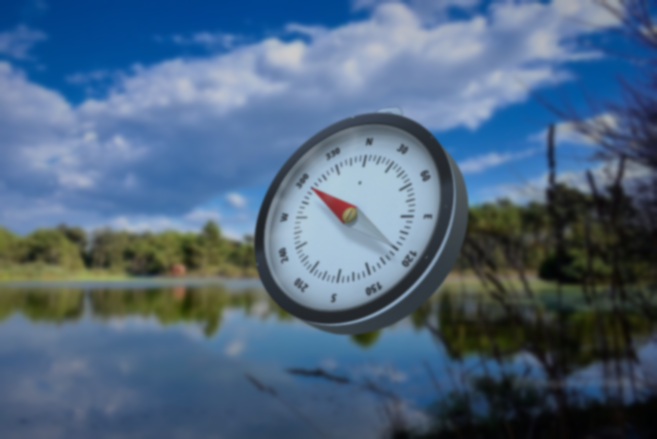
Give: 300,°
